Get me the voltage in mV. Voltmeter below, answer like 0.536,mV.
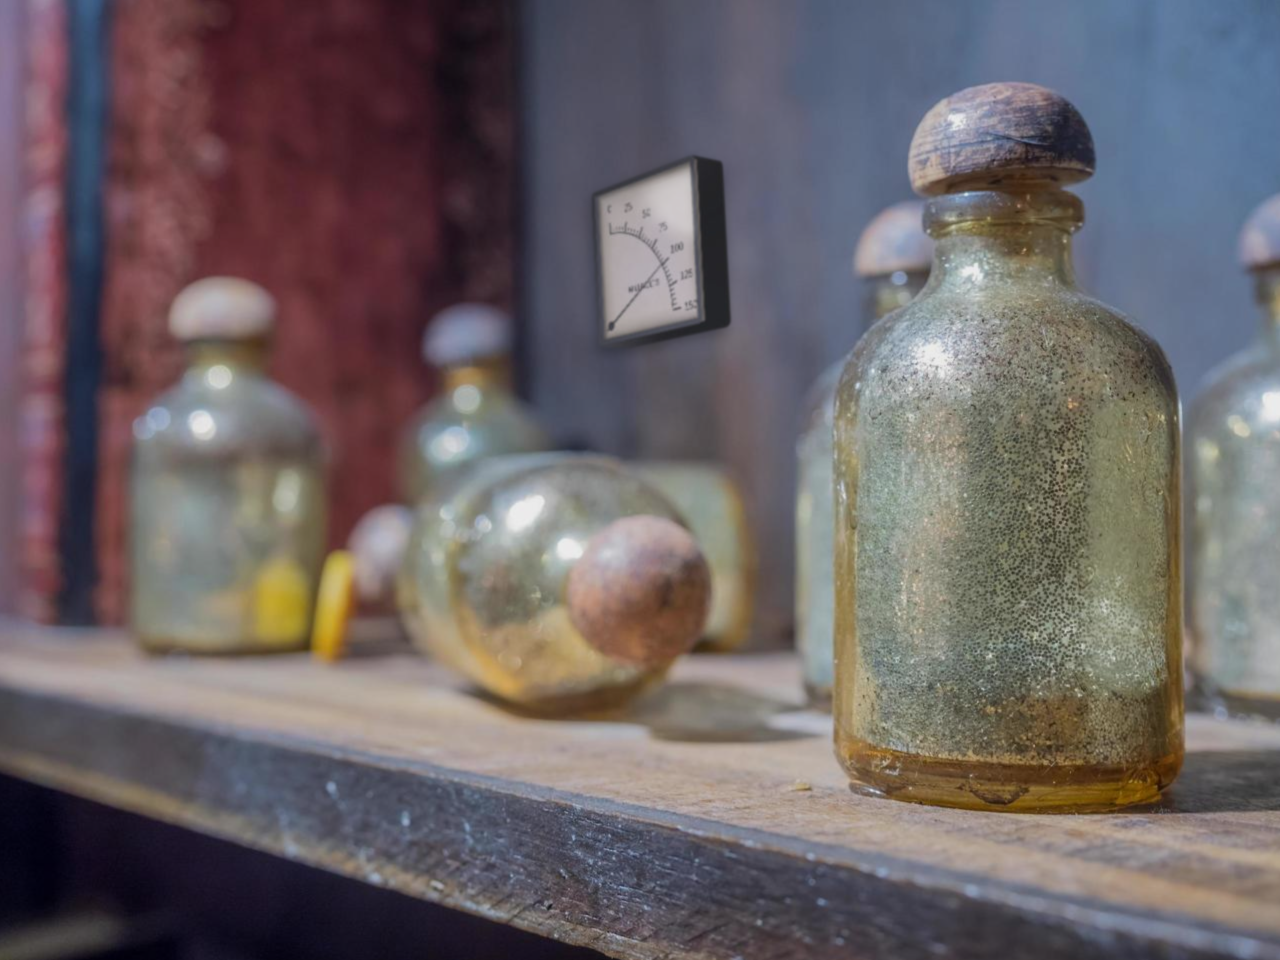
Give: 100,mV
